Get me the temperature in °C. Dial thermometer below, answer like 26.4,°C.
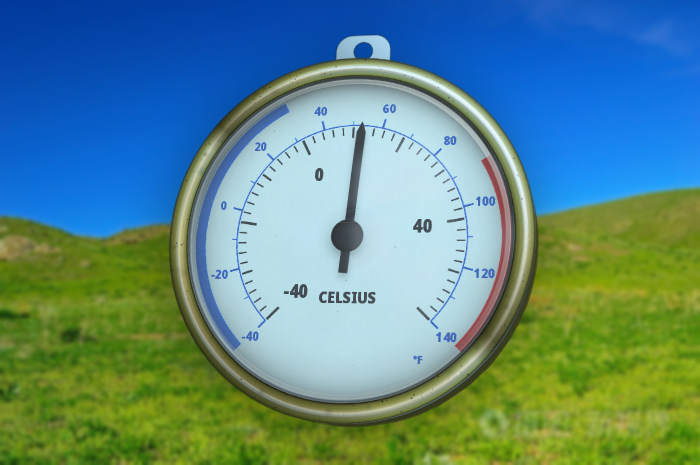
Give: 12,°C
